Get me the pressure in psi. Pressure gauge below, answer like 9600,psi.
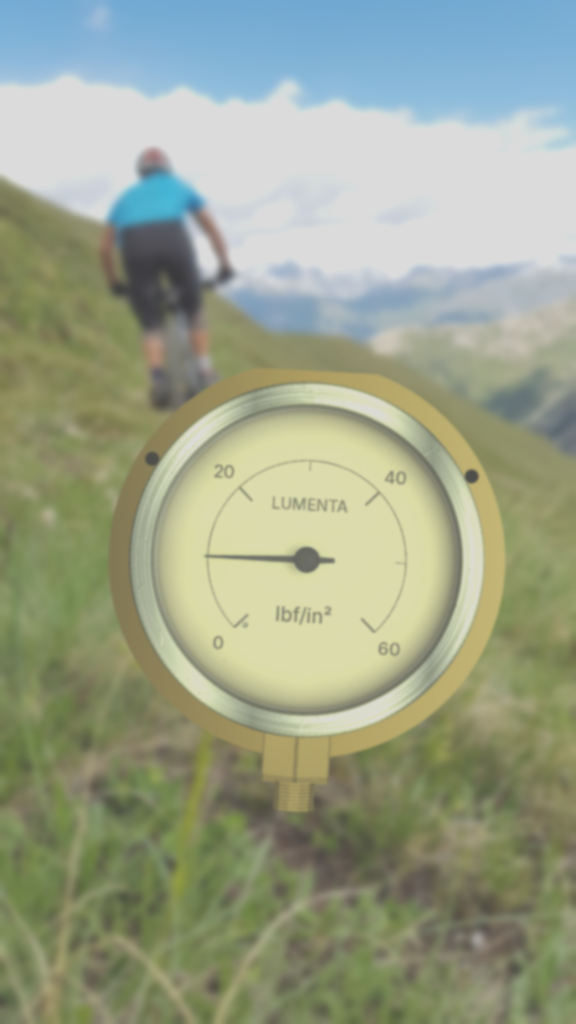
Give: 10,psi
